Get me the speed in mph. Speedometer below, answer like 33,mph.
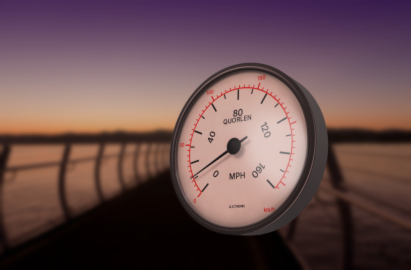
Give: 10,mph
